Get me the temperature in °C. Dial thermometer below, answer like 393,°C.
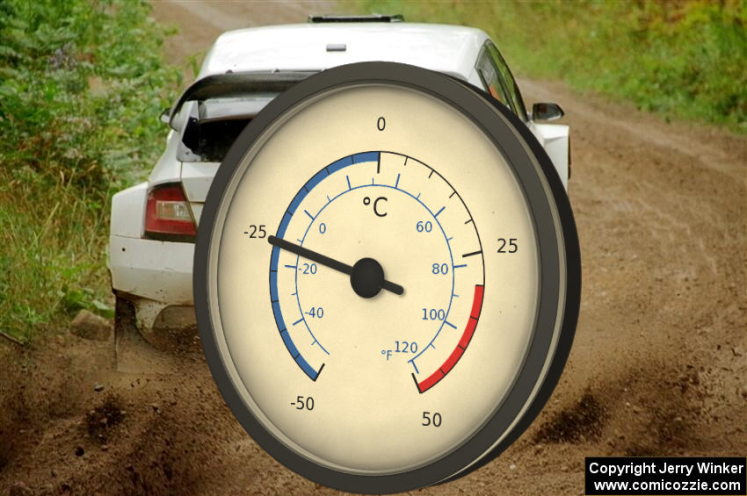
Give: -25,°C
